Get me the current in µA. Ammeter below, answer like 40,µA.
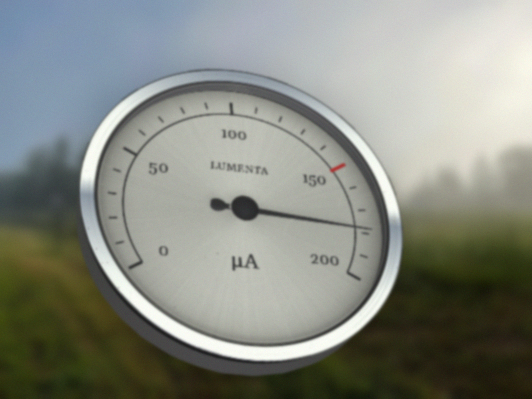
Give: 180,µA
